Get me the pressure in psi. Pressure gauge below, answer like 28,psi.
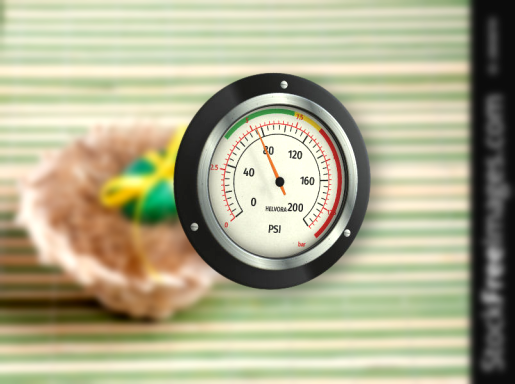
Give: 75,psi
